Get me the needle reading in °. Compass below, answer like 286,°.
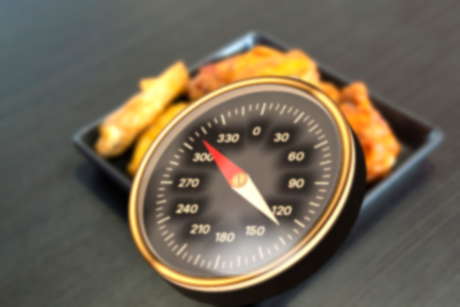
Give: 310,°
